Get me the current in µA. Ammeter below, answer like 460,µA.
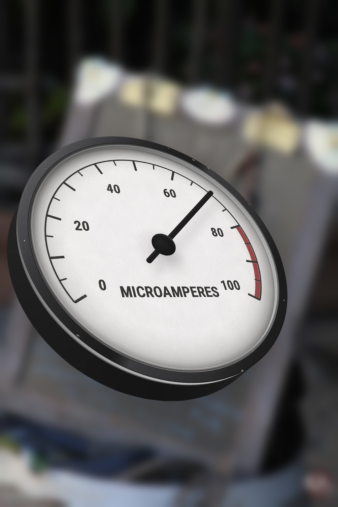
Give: 70,µA
